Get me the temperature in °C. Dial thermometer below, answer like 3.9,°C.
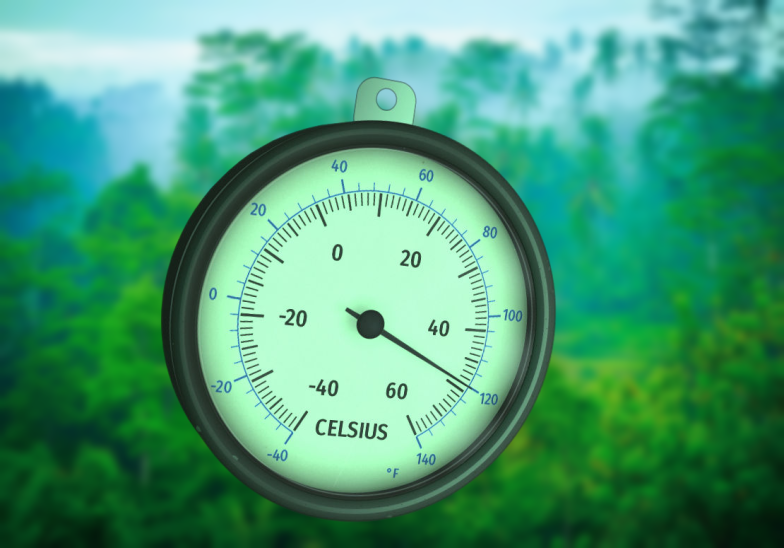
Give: 49,°C
